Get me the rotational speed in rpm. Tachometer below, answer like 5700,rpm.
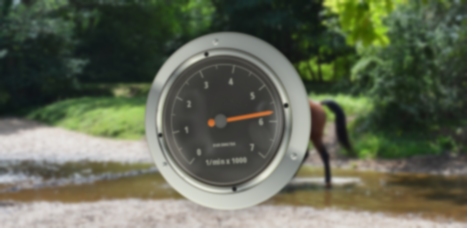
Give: 5750,rpm
